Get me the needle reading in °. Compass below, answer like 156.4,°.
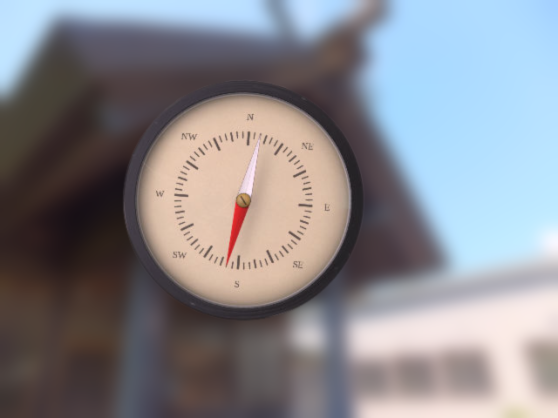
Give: 190,°
